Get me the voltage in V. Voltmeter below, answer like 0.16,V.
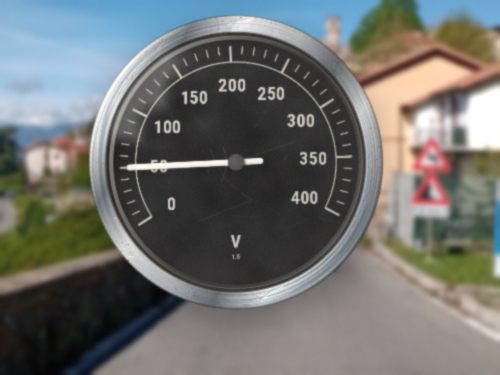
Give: 50,V
